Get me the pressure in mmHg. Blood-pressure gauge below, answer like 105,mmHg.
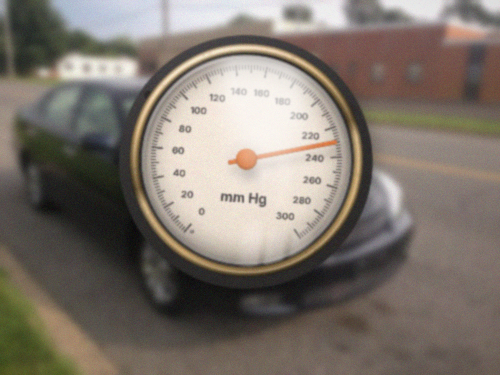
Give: 230,mmHg
